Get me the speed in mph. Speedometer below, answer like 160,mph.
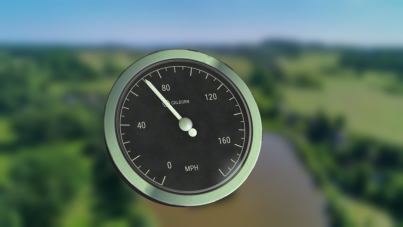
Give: 70,mph
